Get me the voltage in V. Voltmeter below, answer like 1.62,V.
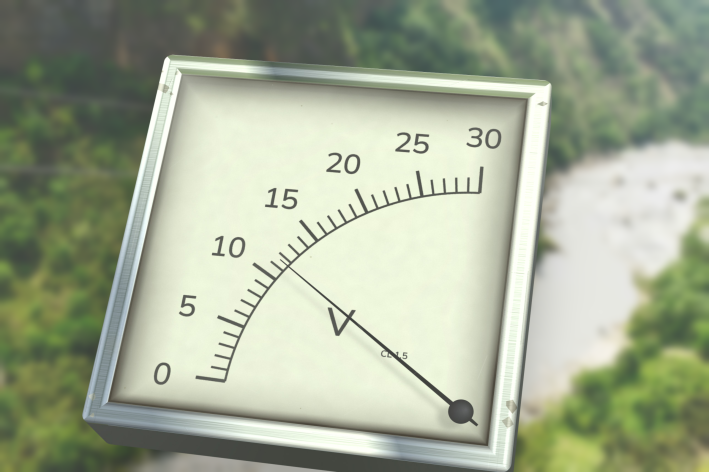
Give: 11.5,V
